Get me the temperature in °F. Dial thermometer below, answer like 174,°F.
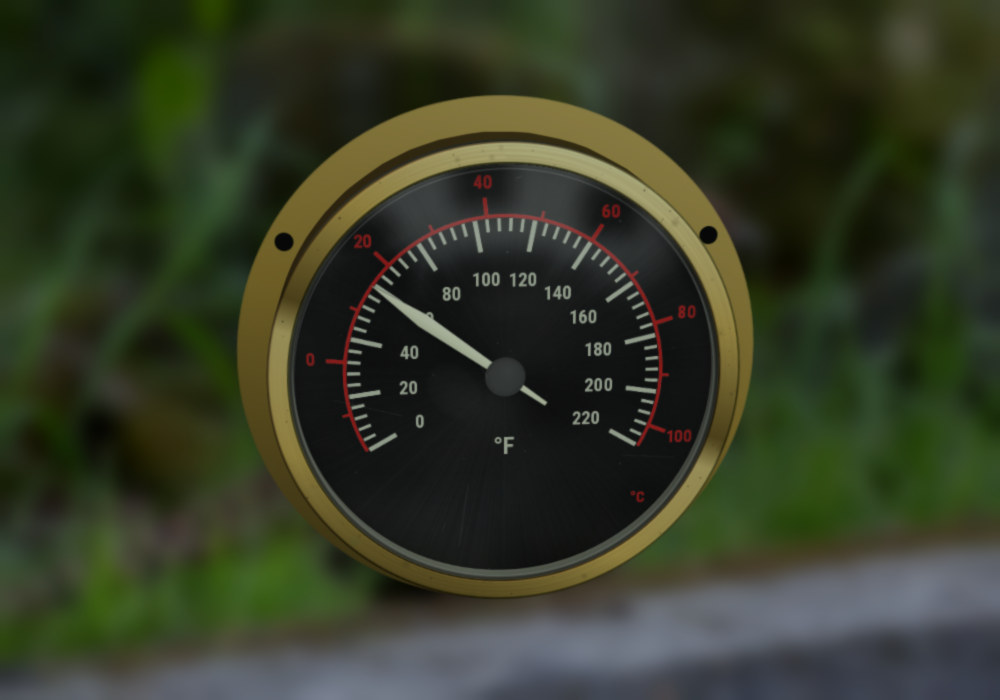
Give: 60,°F
